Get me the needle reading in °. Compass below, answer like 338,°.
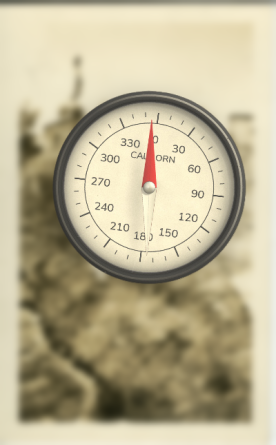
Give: 355,°
